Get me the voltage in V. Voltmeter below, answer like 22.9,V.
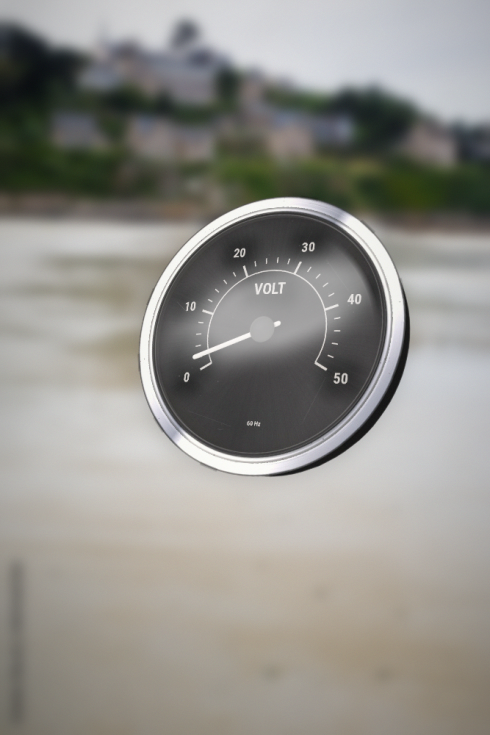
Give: 2,V
